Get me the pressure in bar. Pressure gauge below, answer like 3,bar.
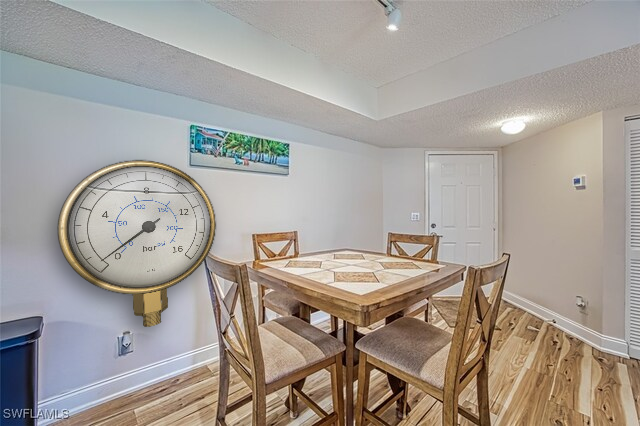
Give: 0.5,bar
